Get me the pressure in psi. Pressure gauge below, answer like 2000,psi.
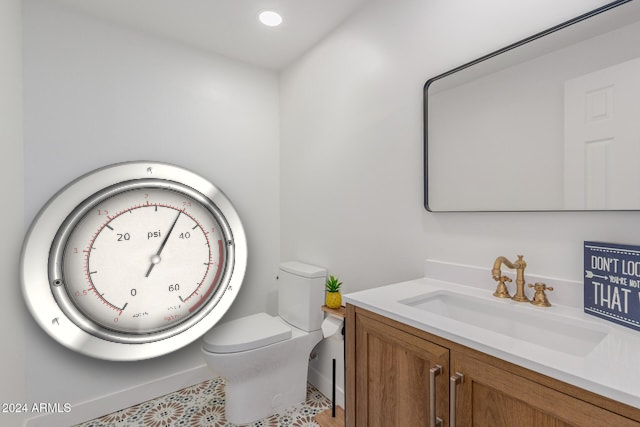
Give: 35,psi
